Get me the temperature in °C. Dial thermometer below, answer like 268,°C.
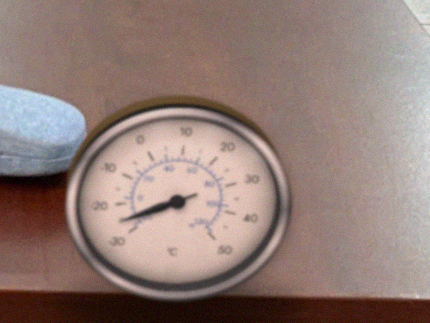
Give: -25,°C
